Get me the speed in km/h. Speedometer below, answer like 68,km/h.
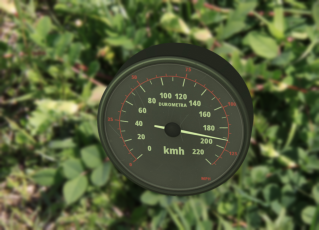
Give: 190,km/h
